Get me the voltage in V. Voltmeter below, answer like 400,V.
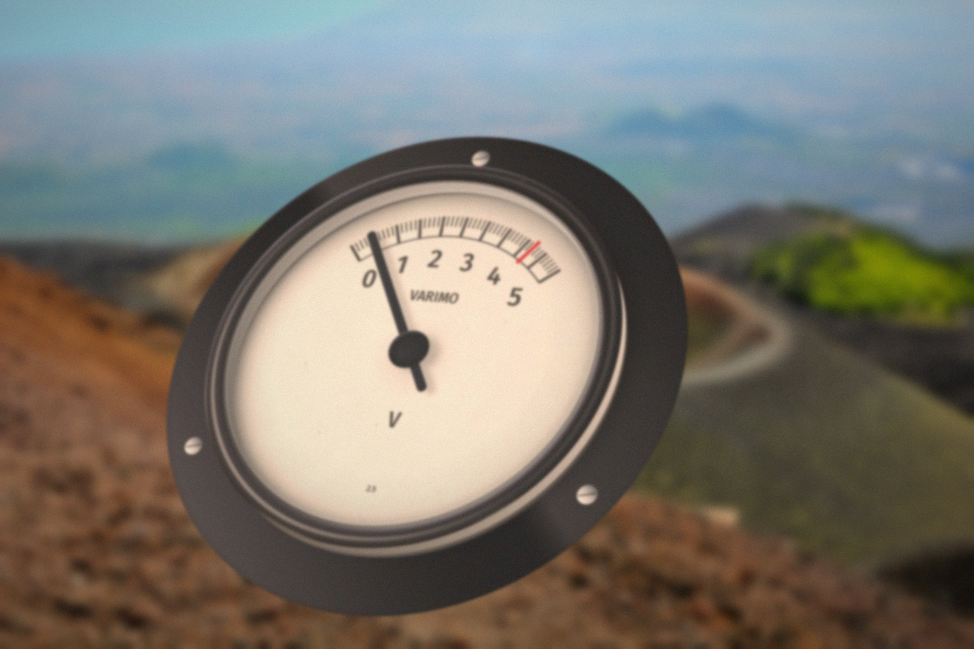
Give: 0.5,V
